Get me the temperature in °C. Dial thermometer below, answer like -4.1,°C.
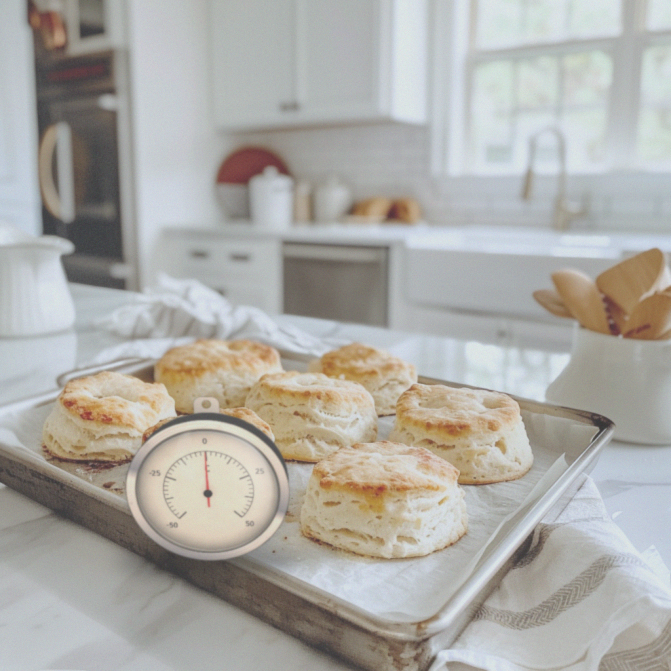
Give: 0,°C
